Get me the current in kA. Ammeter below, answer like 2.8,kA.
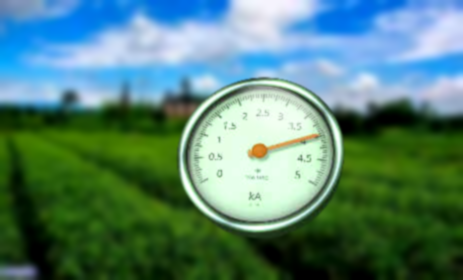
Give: 4,kA
